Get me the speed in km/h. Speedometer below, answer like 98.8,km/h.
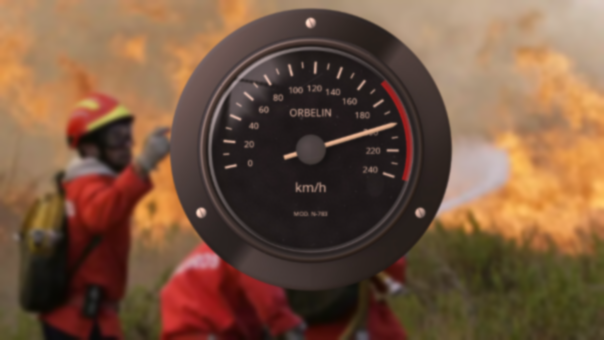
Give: 200,km/h
